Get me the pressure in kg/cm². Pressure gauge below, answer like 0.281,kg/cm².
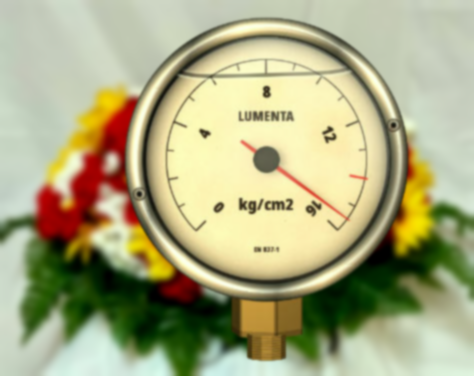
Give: 15.5,kg/cm²
